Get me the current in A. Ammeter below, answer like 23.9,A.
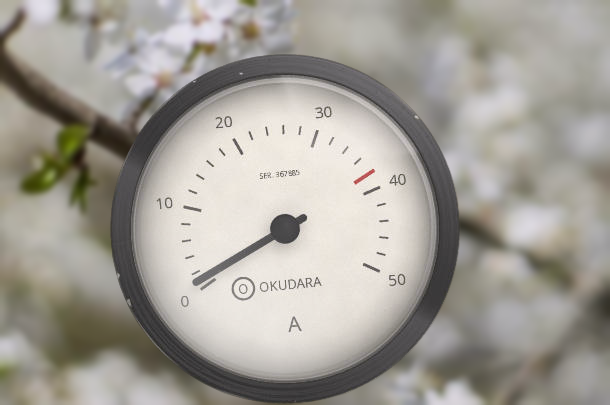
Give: 1,A
